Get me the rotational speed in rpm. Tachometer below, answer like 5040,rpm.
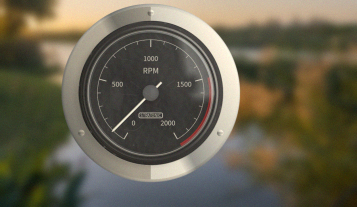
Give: 100,rpm
